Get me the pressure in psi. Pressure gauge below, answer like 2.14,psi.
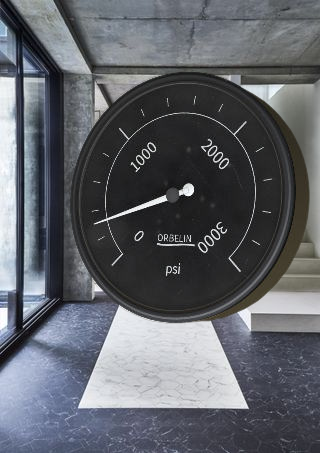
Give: 300,psi
